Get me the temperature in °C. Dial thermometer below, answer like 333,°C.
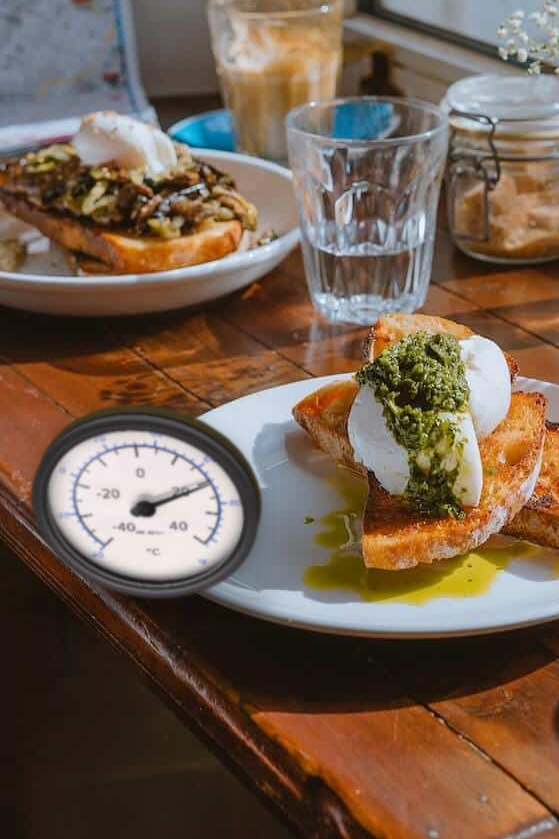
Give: 20,°C
